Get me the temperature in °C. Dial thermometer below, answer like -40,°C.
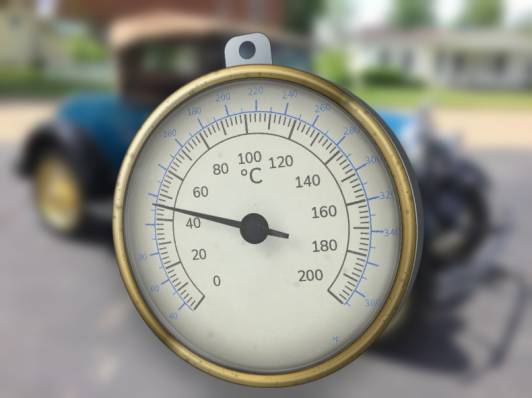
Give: 46,°C
